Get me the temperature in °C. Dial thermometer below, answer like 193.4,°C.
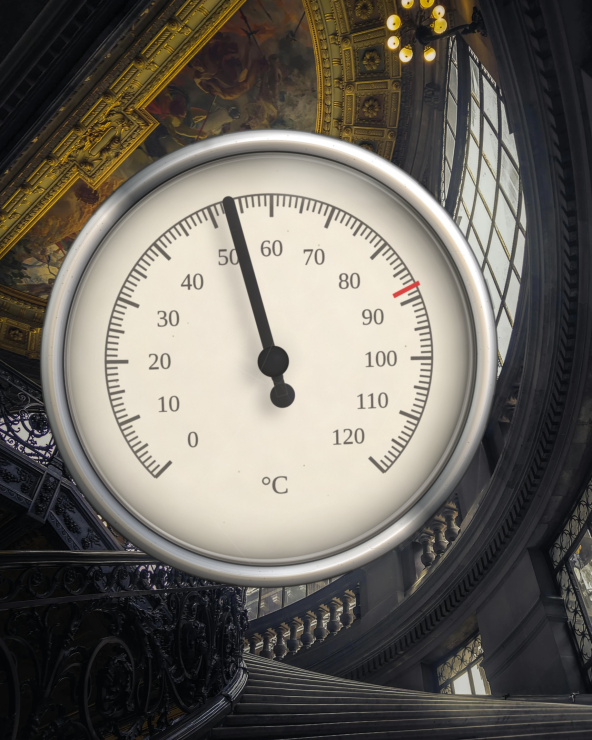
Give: 53,°C
